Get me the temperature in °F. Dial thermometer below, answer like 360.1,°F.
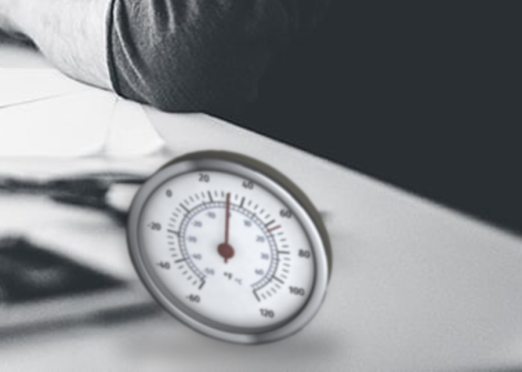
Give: 32,°F
